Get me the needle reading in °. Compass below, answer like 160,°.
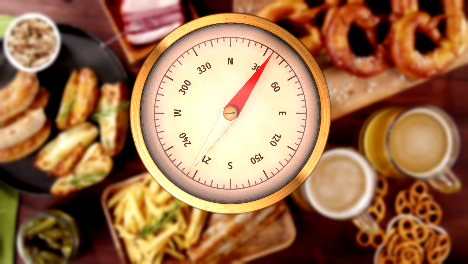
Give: 35,°
